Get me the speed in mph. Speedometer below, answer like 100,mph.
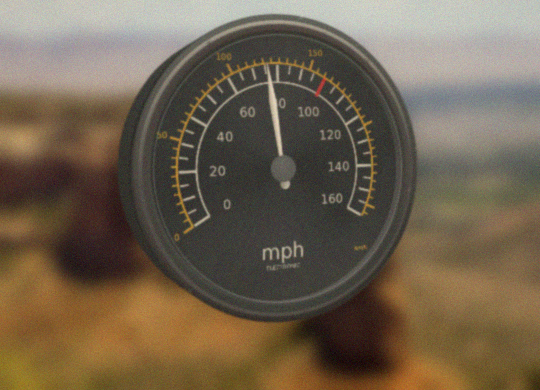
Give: 75,mph
